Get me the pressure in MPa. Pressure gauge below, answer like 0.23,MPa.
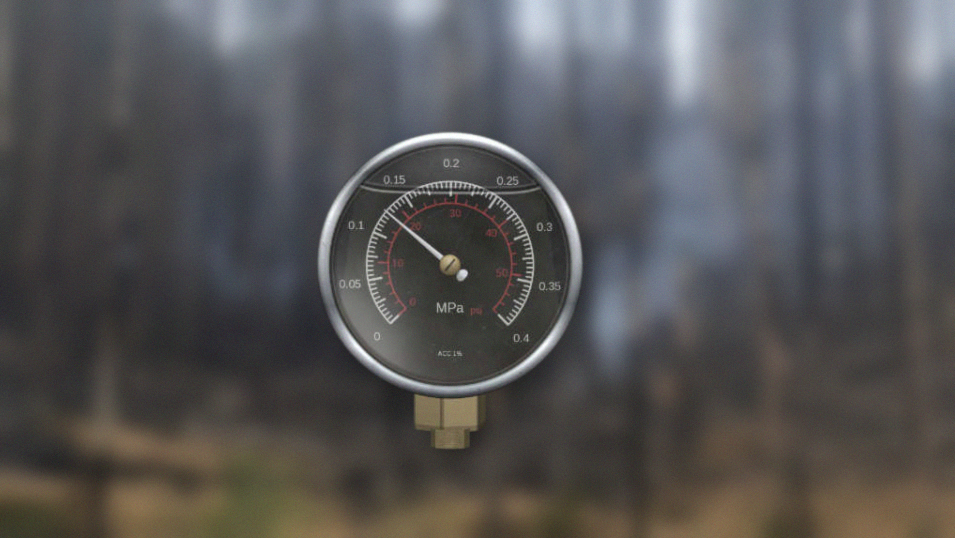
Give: 0.125,MPa
